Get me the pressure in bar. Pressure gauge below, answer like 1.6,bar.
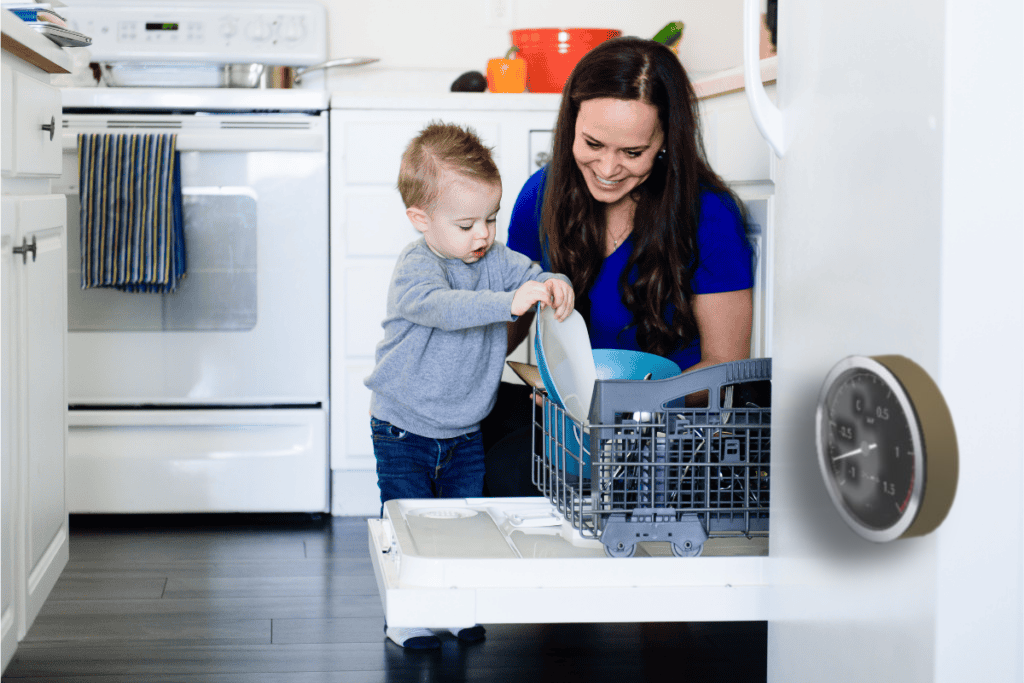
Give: -0.8,bar
